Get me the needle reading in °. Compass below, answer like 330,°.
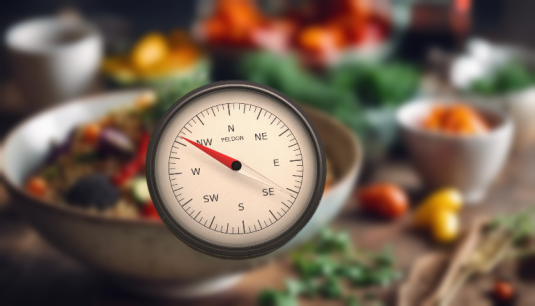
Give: 305,°
